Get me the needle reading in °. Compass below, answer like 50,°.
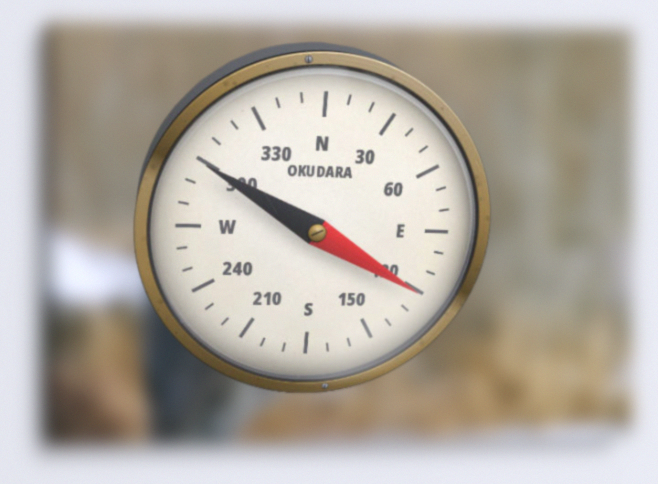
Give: 120,°
